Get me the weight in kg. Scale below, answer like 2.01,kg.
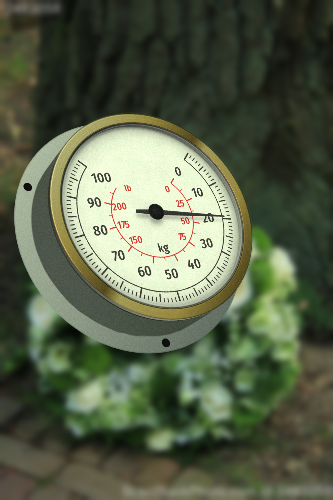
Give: 20,kg
